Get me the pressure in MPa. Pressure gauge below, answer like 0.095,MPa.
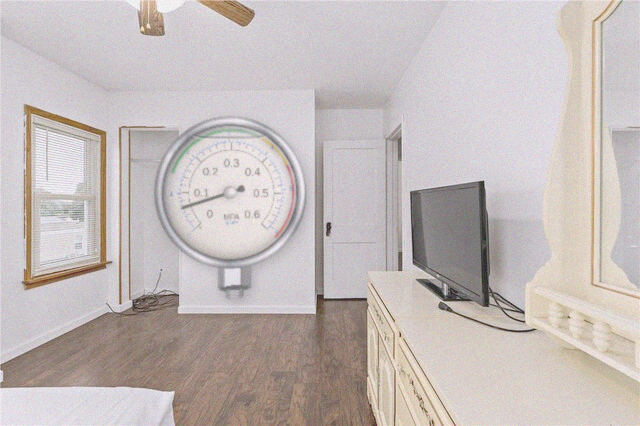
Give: 0.06,MPa
